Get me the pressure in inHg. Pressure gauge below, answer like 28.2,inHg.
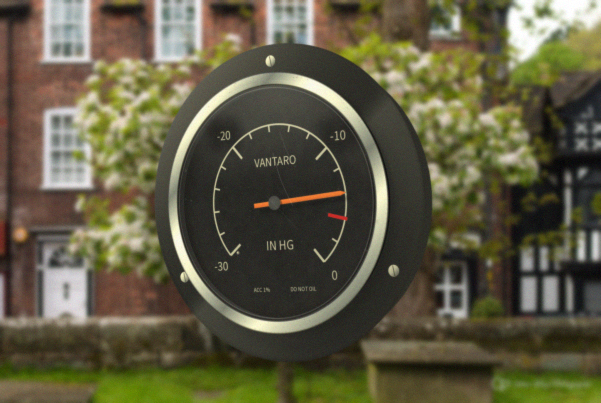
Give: -6,inHg
